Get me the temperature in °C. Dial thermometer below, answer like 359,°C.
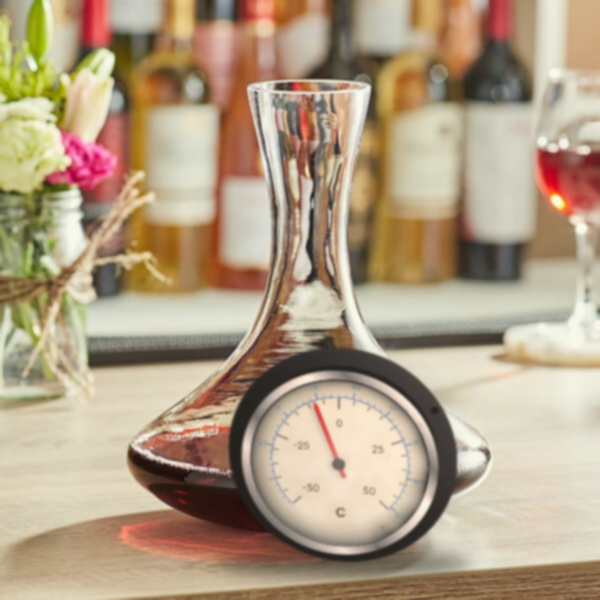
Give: -7.5,°C
